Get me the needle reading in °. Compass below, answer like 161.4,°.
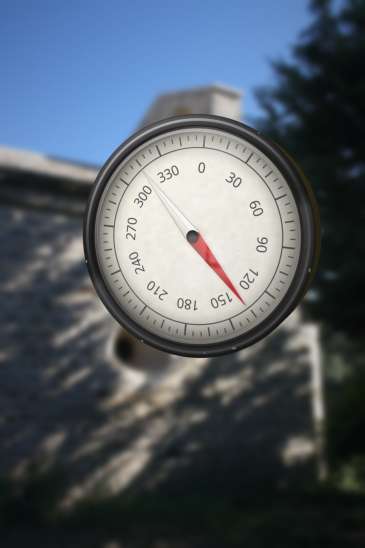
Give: 135,°
